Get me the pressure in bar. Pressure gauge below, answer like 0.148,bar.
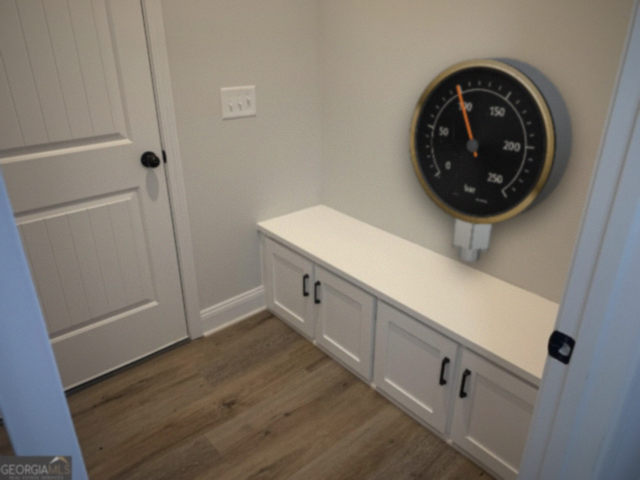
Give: 100,bar
